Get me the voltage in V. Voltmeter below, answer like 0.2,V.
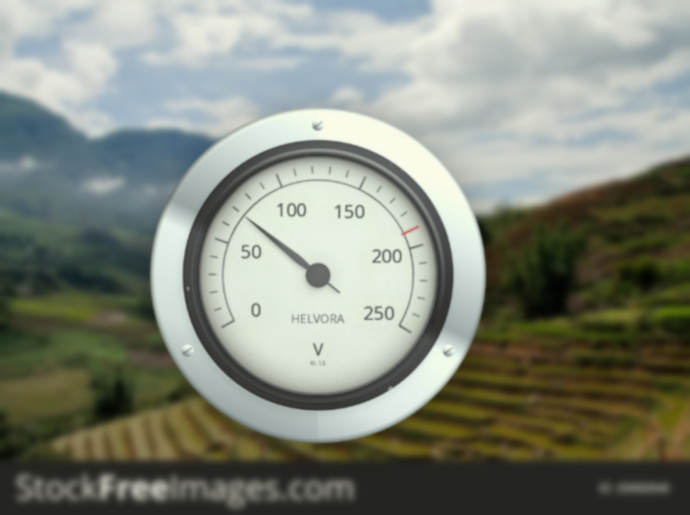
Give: 70,V
